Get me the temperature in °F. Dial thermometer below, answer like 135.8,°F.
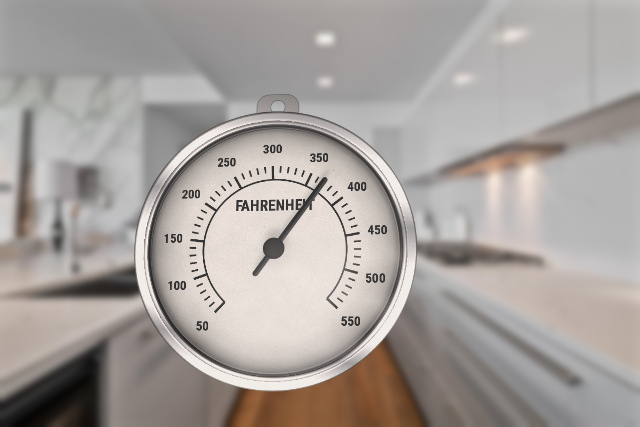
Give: 370,°F
